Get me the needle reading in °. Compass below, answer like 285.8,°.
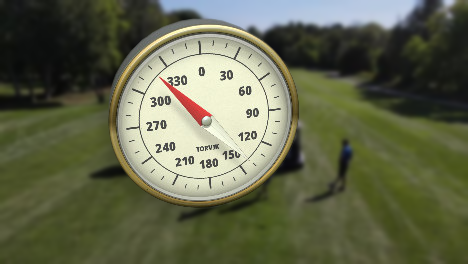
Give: 320,°
